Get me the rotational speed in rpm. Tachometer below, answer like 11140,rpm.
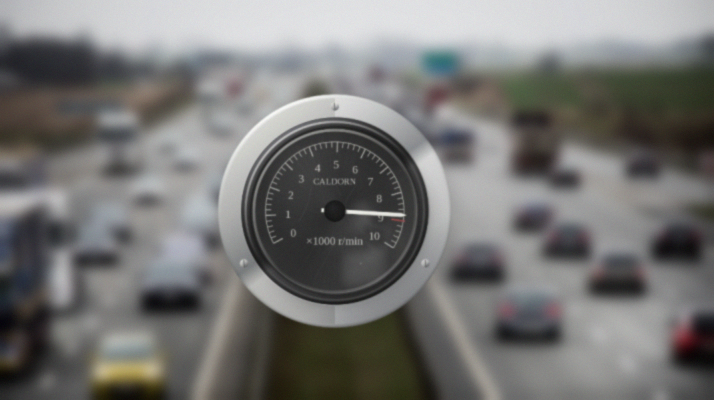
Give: 8800,rpm
